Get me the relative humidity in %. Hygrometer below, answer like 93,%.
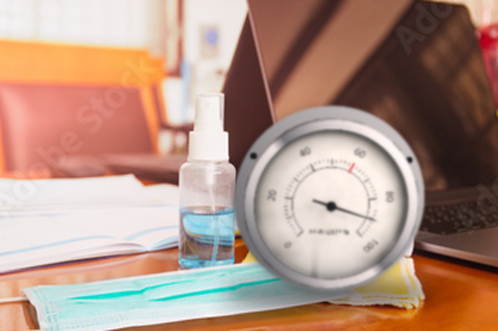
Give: 90,%
